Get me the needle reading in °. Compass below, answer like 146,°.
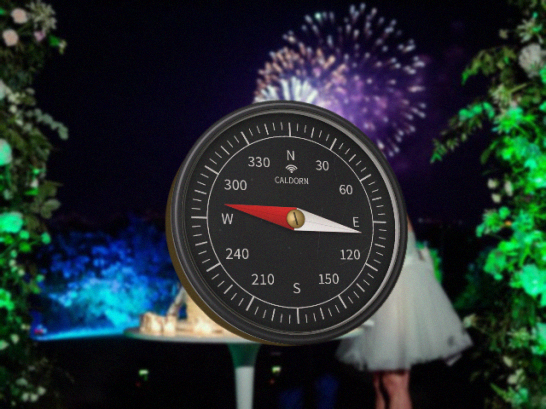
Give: 280,°
